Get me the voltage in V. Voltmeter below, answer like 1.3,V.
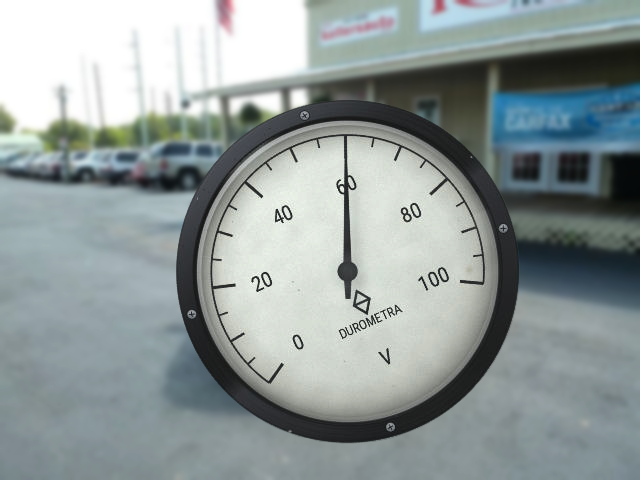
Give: 60,V
